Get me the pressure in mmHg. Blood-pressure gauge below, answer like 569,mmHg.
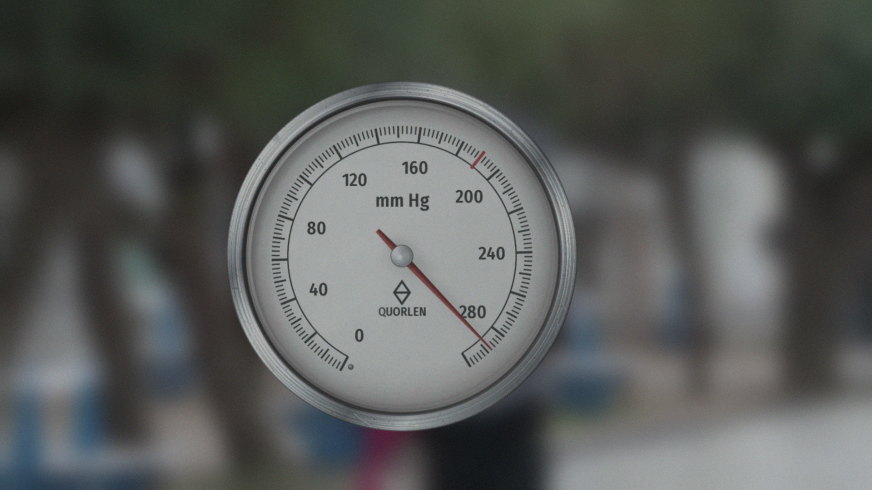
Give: 288,mmHg
